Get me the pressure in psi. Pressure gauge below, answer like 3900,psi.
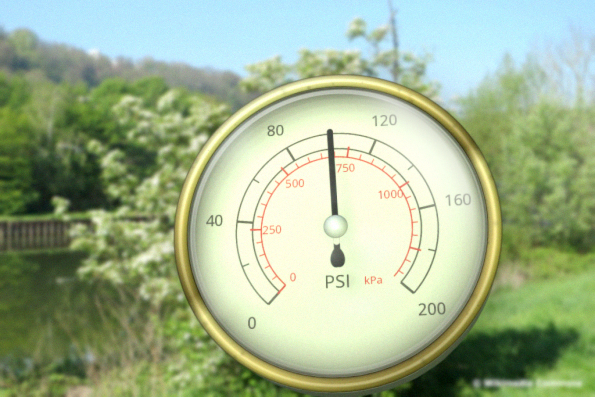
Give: 100,psi
